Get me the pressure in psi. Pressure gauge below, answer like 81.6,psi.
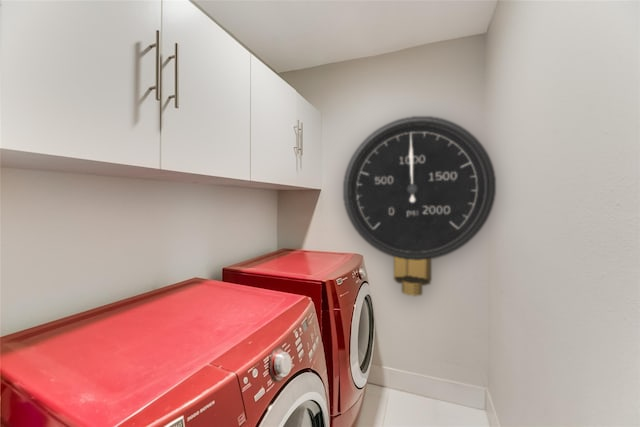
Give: 1000,psi
